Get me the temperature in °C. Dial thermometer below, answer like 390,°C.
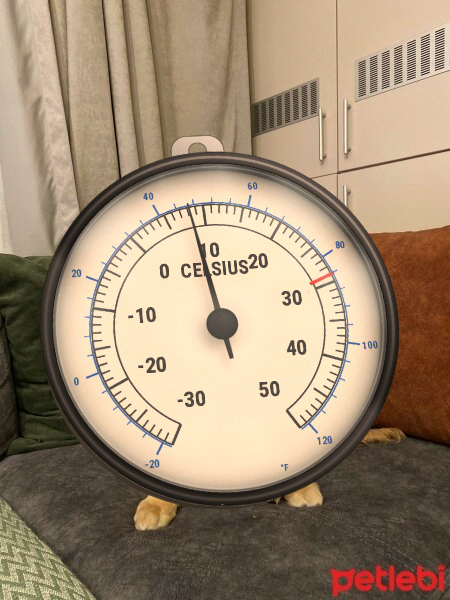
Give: 8,°C
